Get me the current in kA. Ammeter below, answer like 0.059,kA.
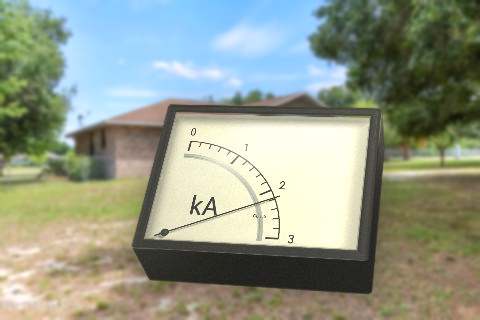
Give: 2.2,kA
